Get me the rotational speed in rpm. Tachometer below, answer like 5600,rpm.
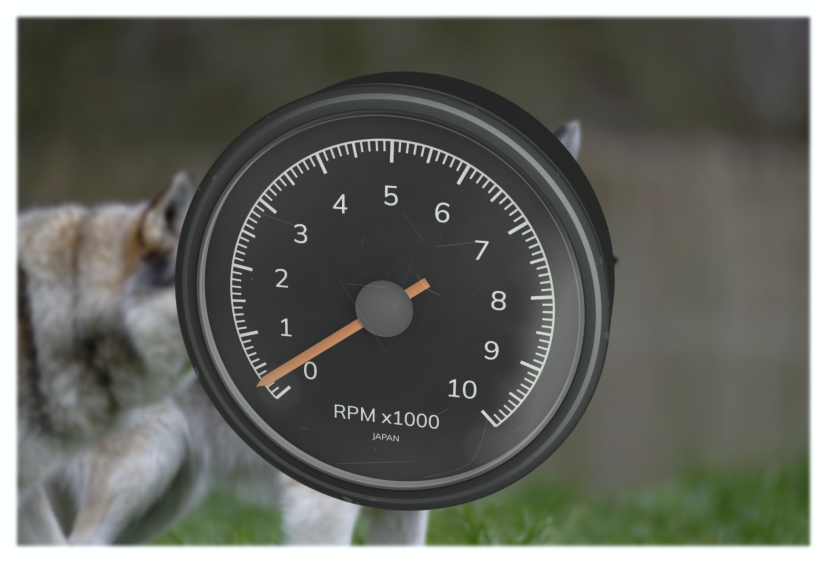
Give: 300,rpm
